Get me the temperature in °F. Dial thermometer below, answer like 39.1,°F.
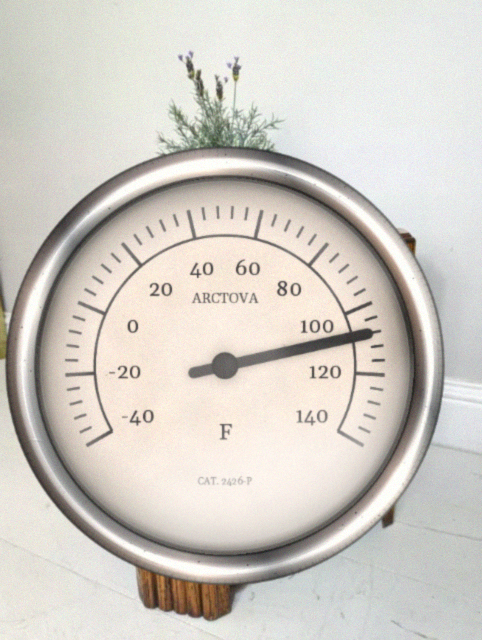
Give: 108,°F
